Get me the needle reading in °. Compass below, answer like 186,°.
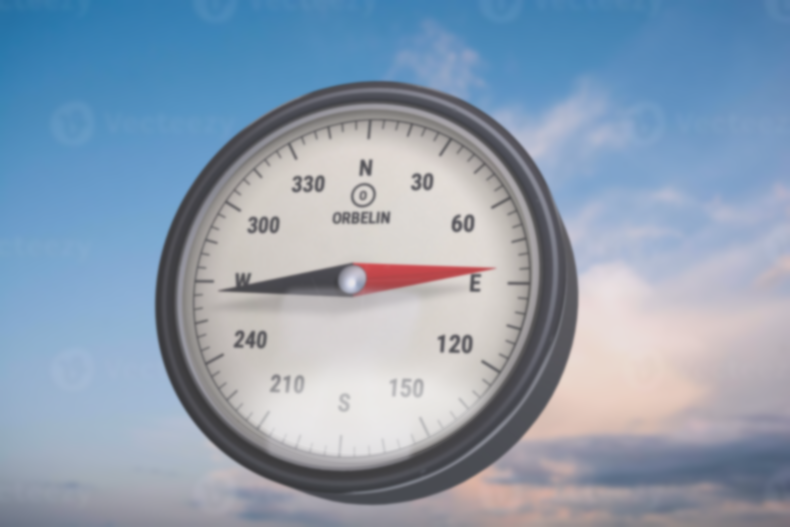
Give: 85,°
